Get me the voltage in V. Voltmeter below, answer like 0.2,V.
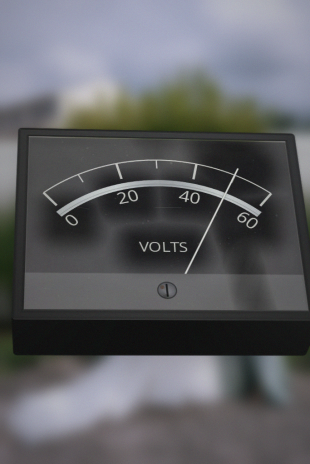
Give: 50,V
